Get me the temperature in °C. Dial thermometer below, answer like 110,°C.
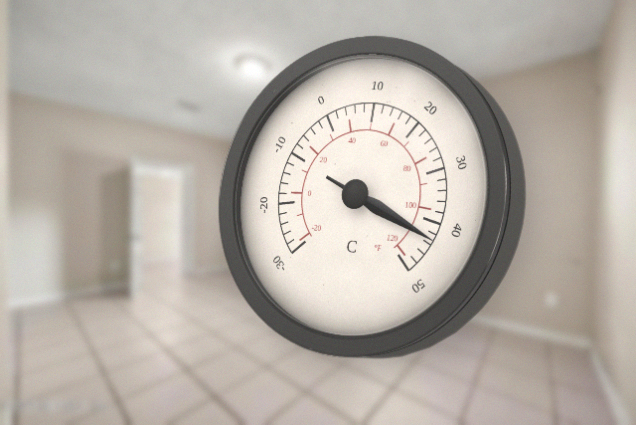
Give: 43,°C
